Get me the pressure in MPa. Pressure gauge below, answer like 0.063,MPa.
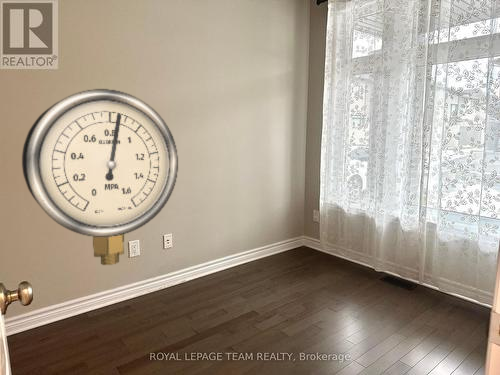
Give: 0.85,MPa
